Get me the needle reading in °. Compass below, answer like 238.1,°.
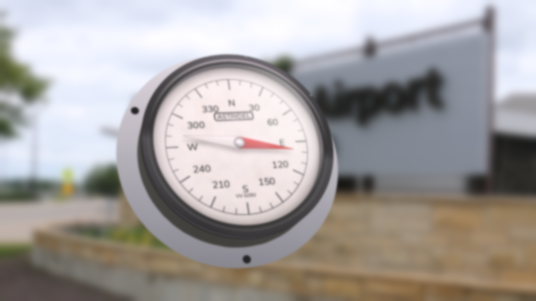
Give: 100,°
